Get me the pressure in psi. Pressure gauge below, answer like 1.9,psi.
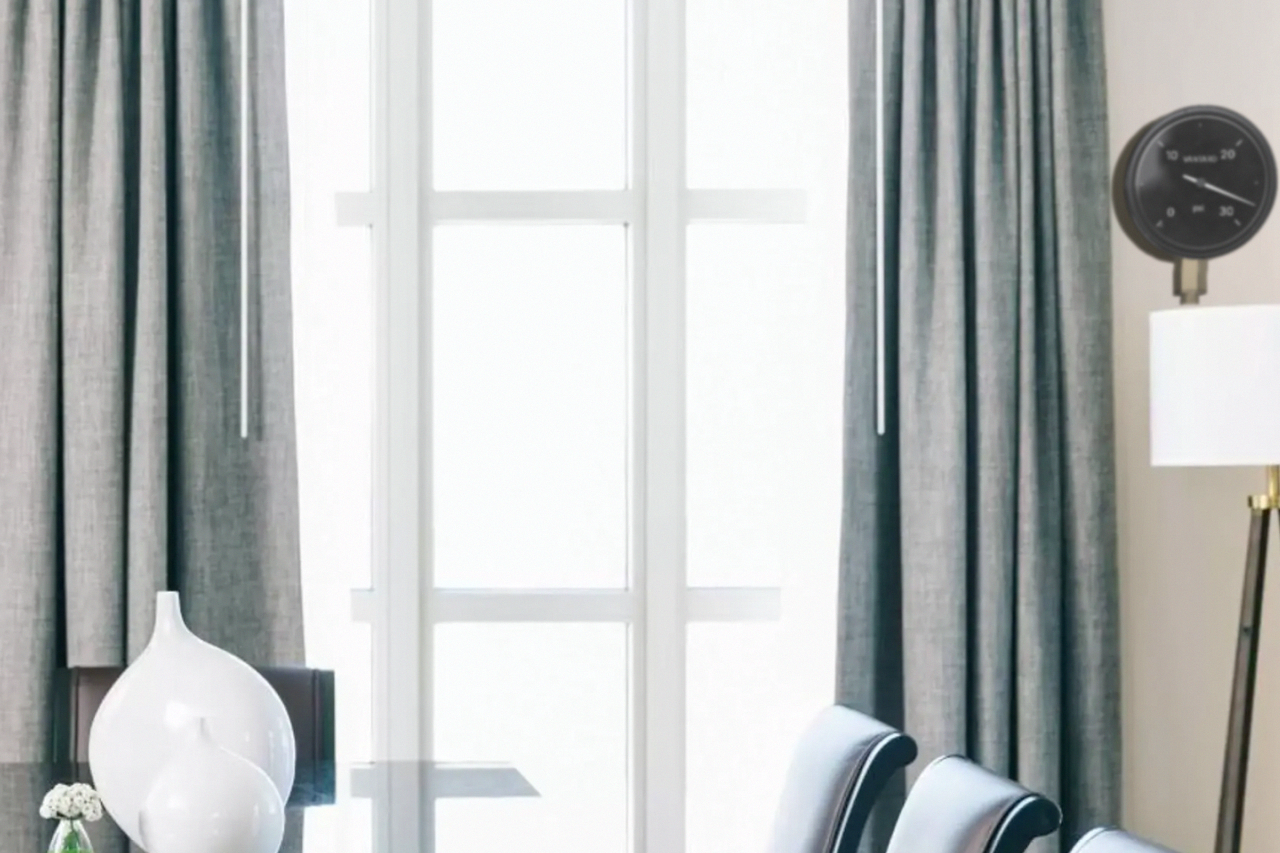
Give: 27.5,psi
